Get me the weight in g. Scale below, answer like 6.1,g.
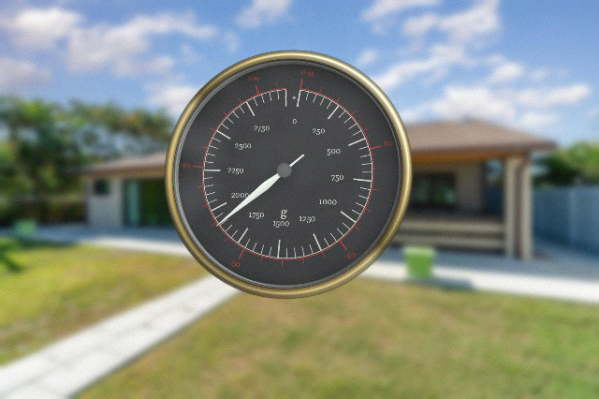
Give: 1900,g
